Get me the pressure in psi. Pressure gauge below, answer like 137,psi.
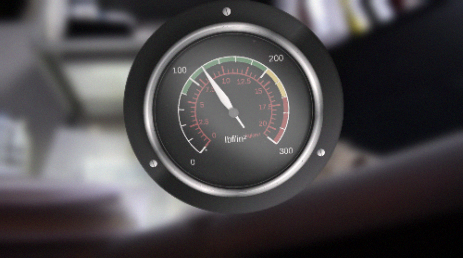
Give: 120,psi
